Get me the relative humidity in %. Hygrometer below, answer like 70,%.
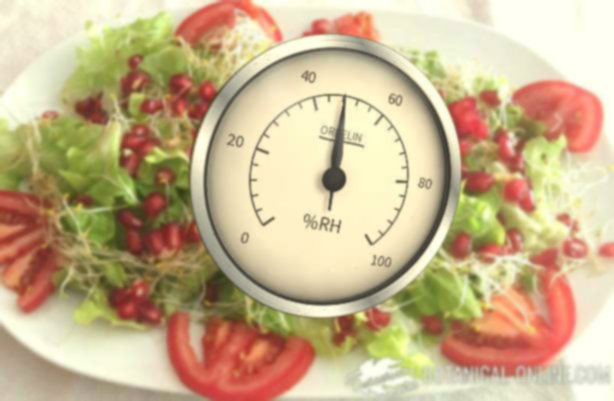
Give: 48,%
